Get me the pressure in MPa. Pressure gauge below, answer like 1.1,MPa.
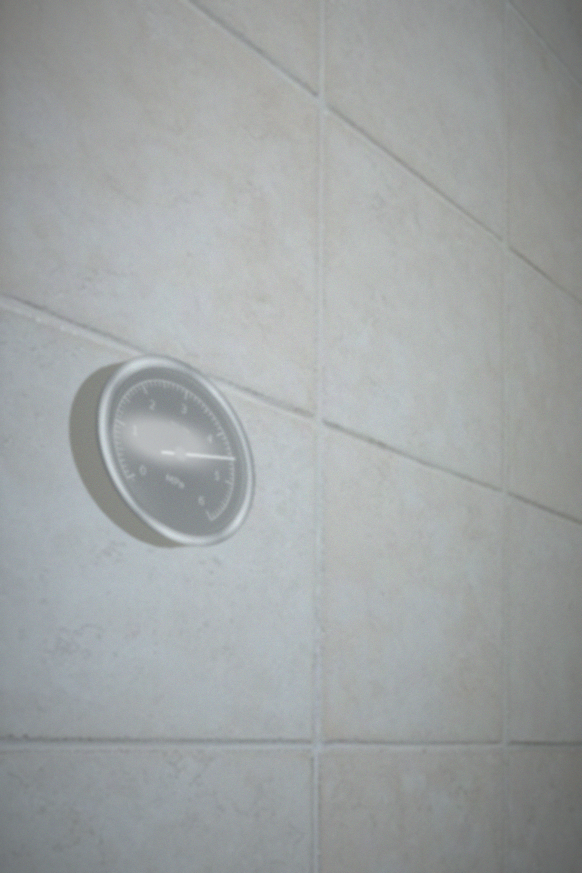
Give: 4.5,MPa
